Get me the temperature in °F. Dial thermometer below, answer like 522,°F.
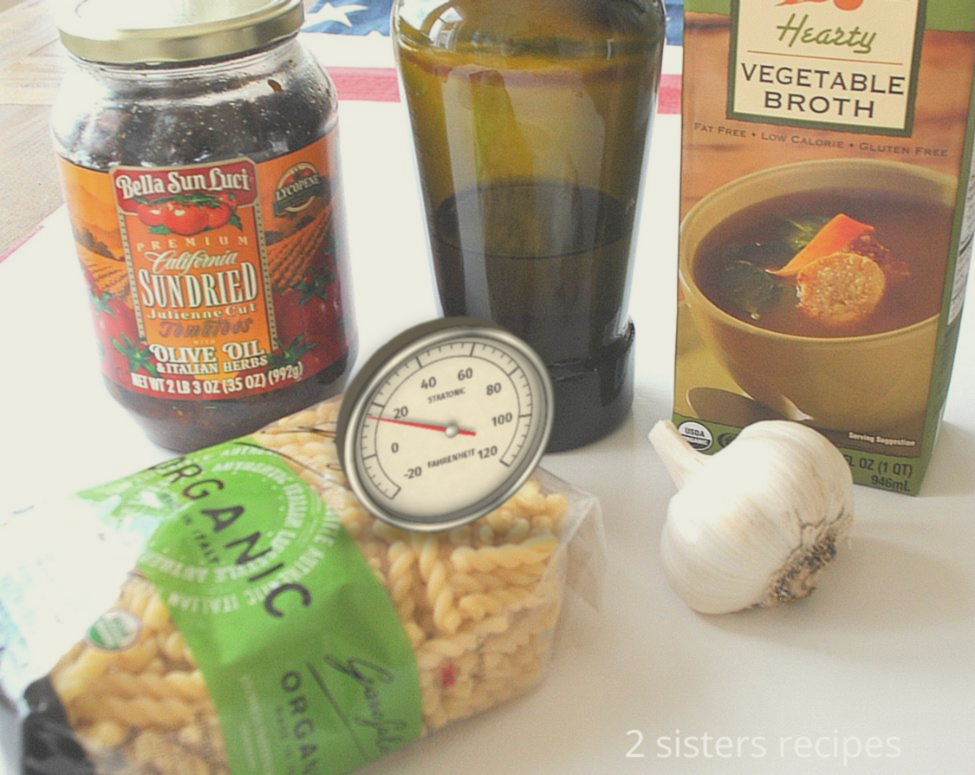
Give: 16,°F
